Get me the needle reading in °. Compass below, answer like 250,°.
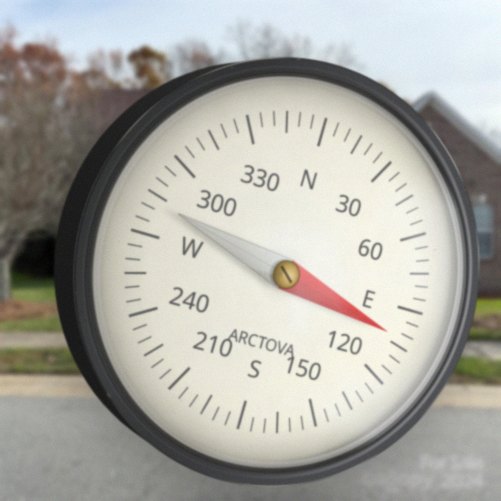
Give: 102.5,°
